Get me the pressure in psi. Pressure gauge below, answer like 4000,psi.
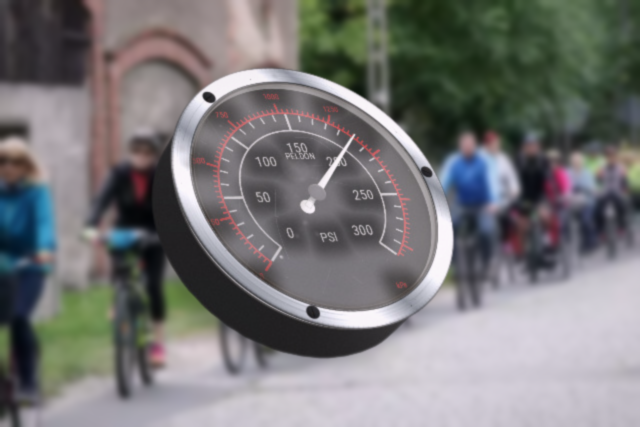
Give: 200,psi
